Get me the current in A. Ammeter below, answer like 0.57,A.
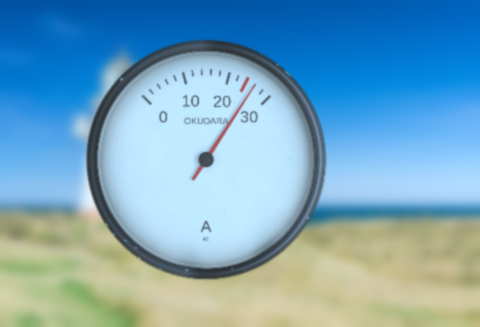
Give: 26,A
